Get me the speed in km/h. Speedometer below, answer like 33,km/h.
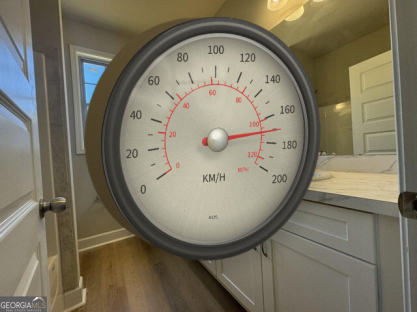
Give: 170,km/h
